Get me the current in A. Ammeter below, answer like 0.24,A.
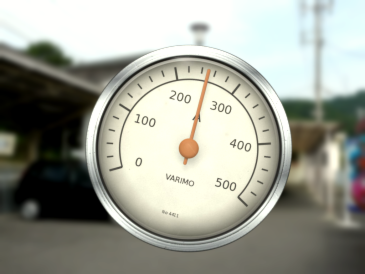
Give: 250,A
